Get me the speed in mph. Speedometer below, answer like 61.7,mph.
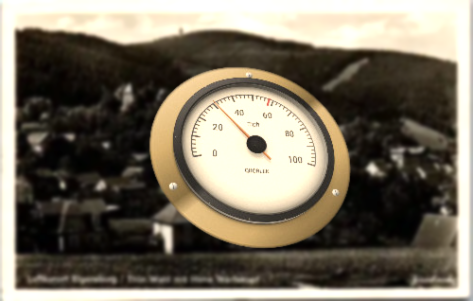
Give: 30,mph
